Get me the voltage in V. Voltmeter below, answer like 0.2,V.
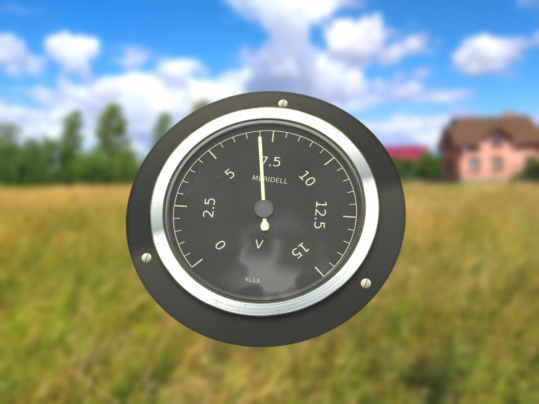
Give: 7,V
